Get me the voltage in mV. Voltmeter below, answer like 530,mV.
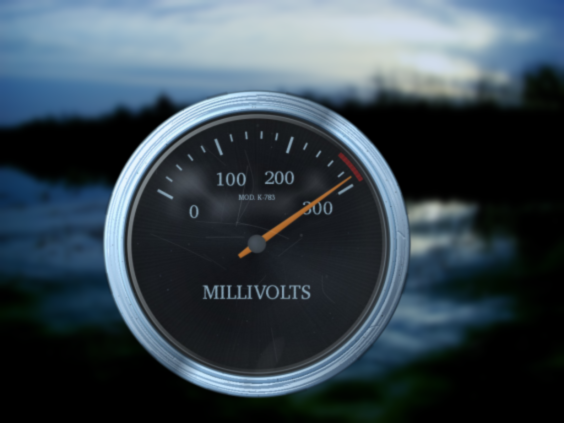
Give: 290,mV
